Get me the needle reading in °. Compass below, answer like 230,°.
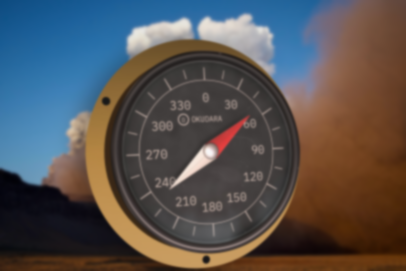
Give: 52.5,°
